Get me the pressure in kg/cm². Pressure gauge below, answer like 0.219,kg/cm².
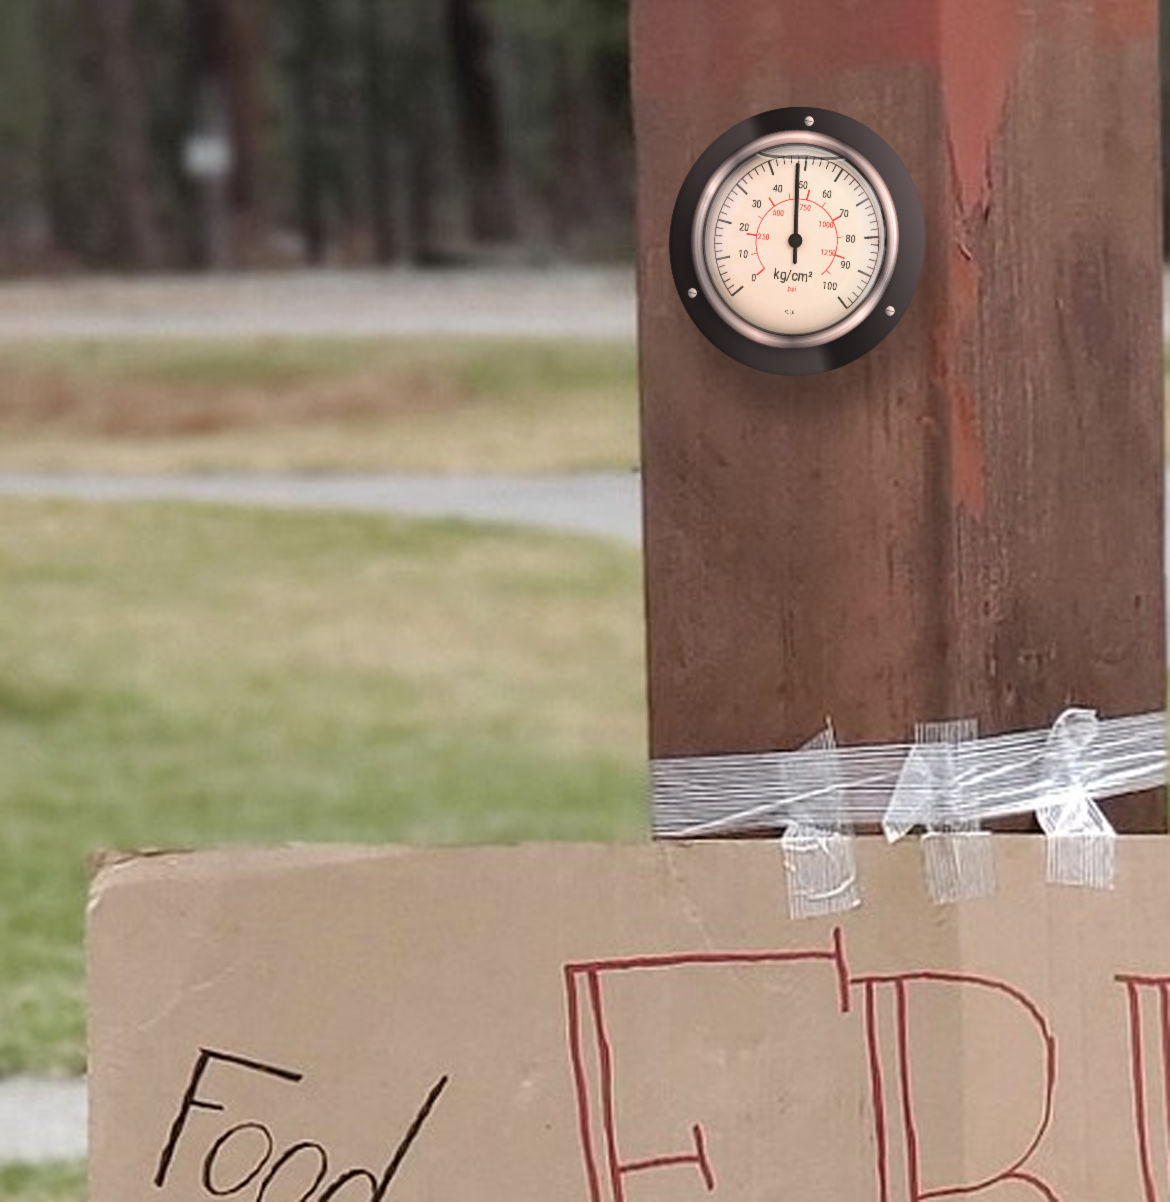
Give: 48,kg/cm²
